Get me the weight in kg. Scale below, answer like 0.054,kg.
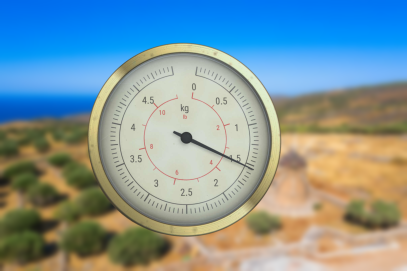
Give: 1.55,kg
